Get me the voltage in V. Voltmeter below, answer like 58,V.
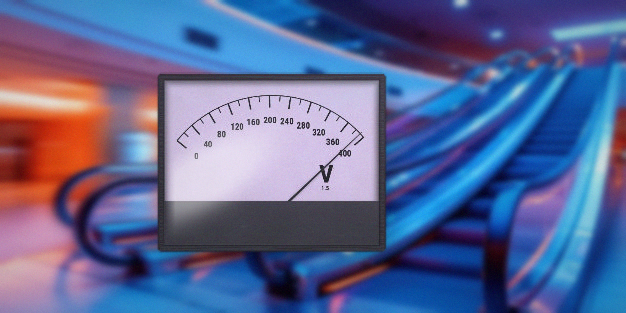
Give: 390,V
